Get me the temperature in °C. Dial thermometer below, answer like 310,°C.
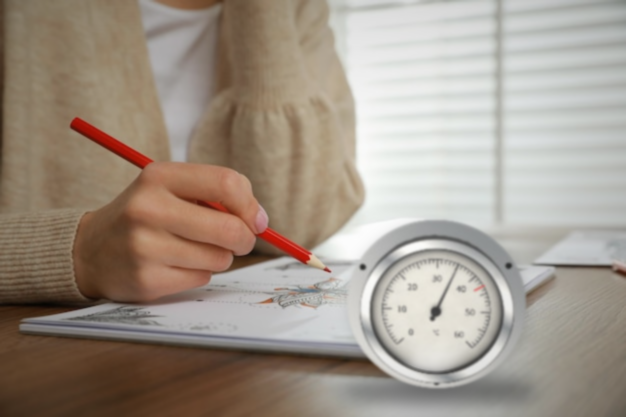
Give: 35,°C
